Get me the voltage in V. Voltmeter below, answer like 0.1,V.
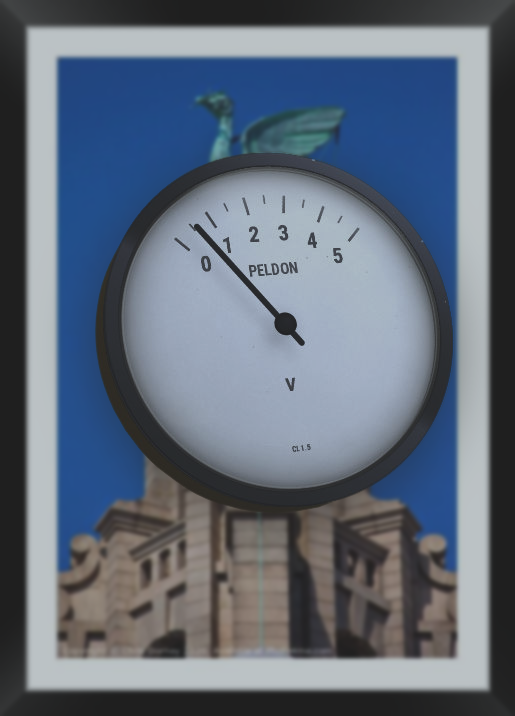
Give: 0.5,V
